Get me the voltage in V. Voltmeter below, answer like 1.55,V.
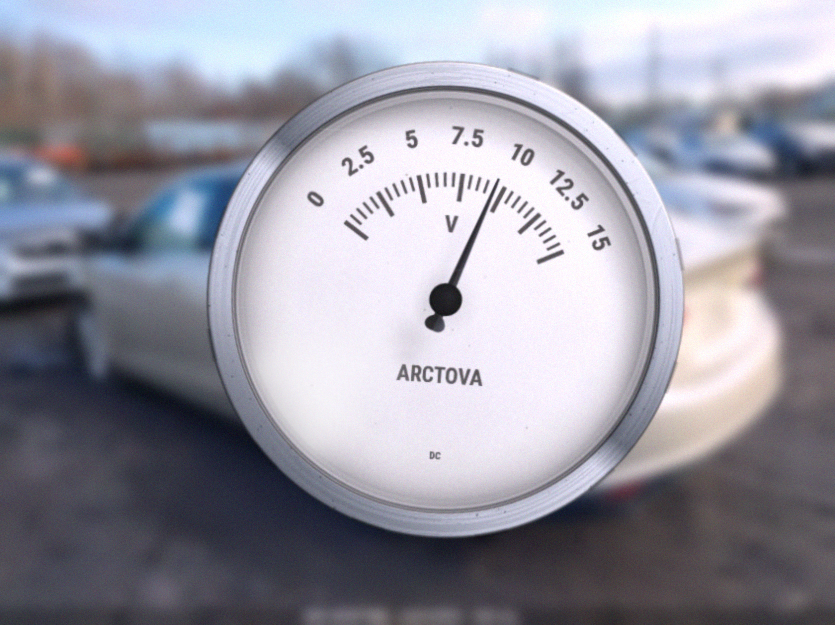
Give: 9.5,V
